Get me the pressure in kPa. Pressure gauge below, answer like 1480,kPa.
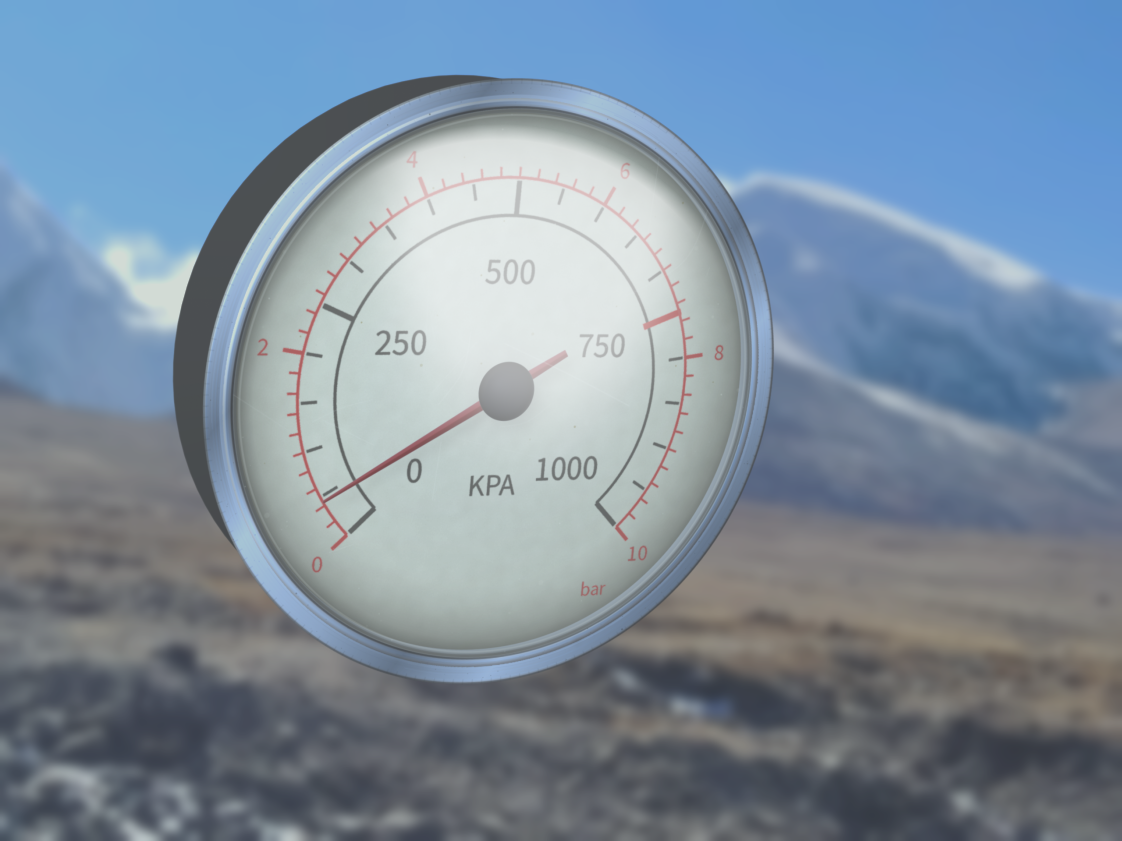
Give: 50,kPa
